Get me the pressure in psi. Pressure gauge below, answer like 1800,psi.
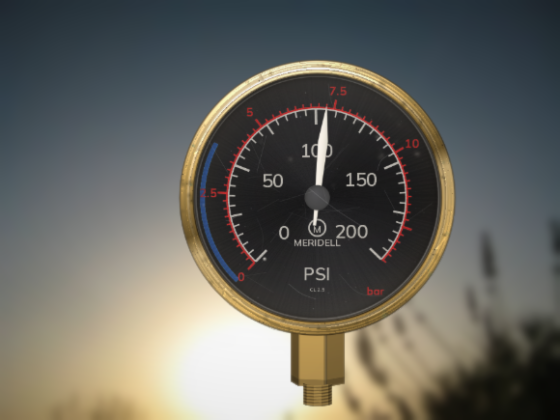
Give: 105,psi
